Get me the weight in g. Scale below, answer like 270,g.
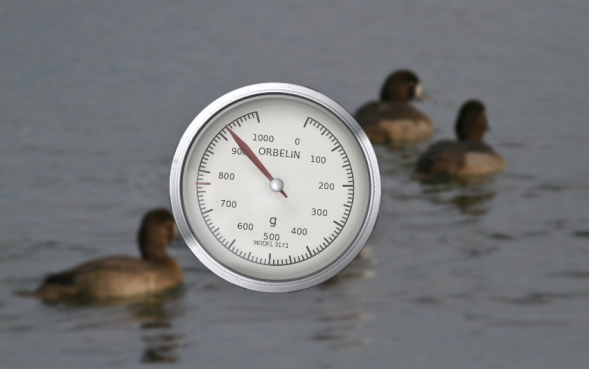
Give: 920,g
